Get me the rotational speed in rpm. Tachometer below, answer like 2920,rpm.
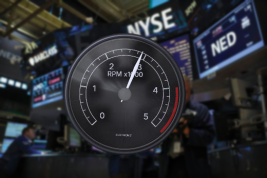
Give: 2900,rpm
